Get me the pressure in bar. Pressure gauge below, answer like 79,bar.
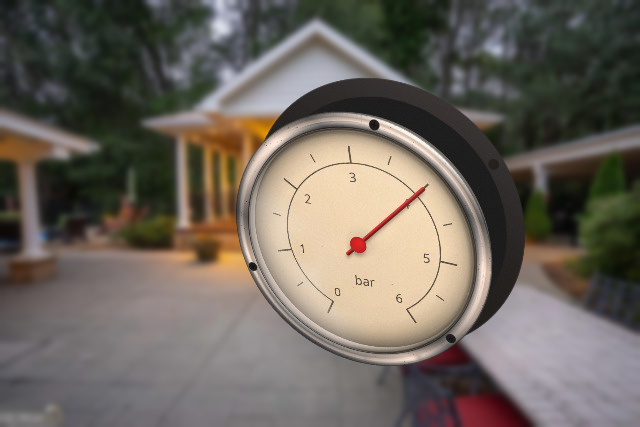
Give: 4,bar
